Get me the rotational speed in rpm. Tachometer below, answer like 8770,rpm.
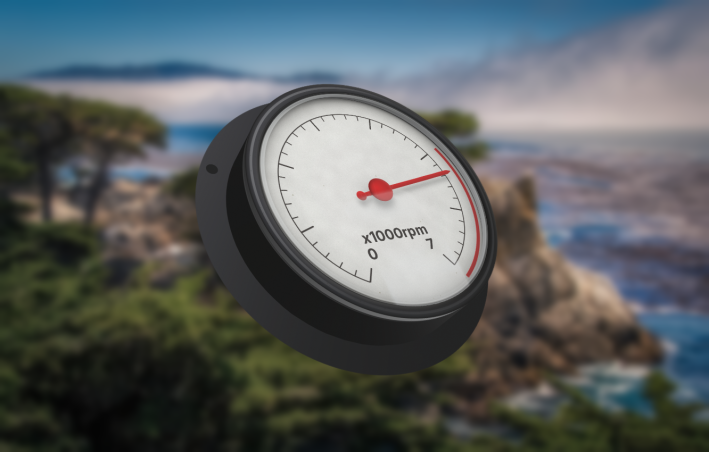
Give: 5400,rpm
